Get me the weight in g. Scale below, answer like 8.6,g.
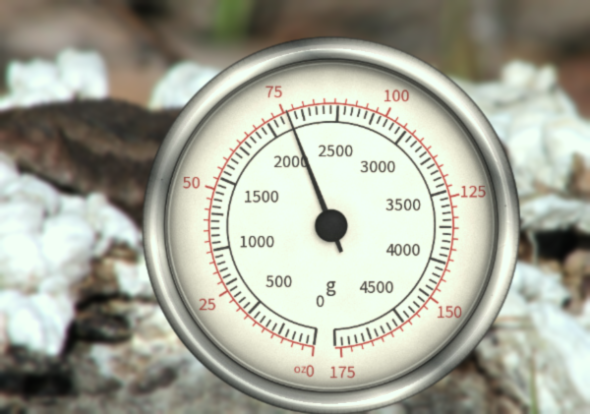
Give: 2150,g
